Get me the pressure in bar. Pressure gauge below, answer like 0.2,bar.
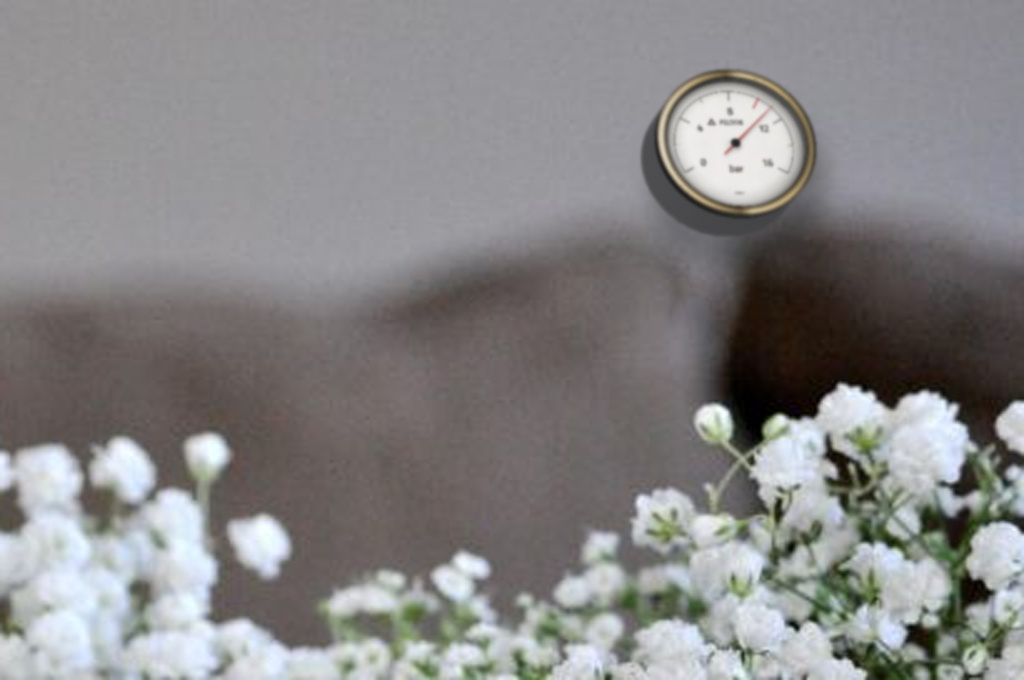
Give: 11,bar
